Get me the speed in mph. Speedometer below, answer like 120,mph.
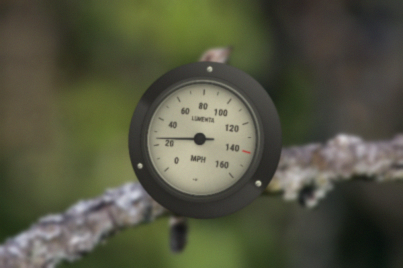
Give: 25,mph
